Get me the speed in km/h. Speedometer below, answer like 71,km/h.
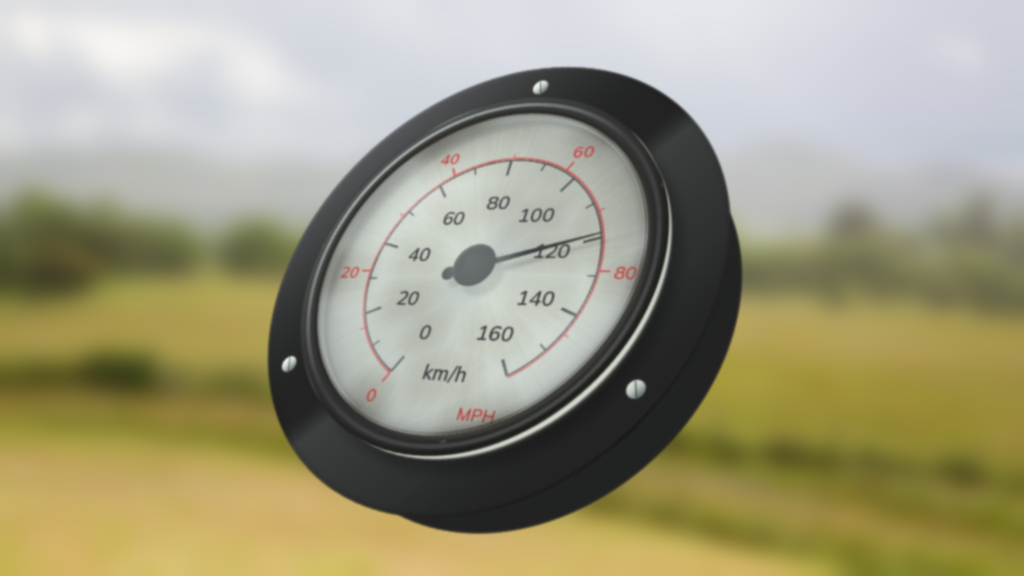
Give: 120,km/h
